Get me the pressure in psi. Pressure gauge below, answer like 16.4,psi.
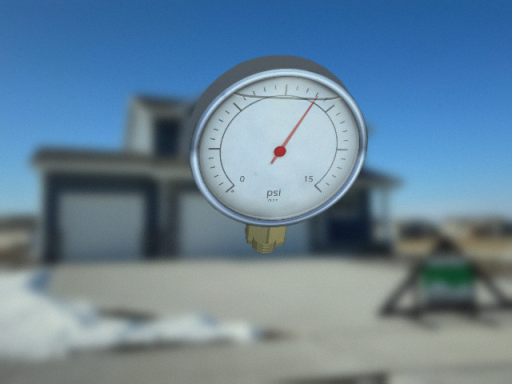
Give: 9,psi
